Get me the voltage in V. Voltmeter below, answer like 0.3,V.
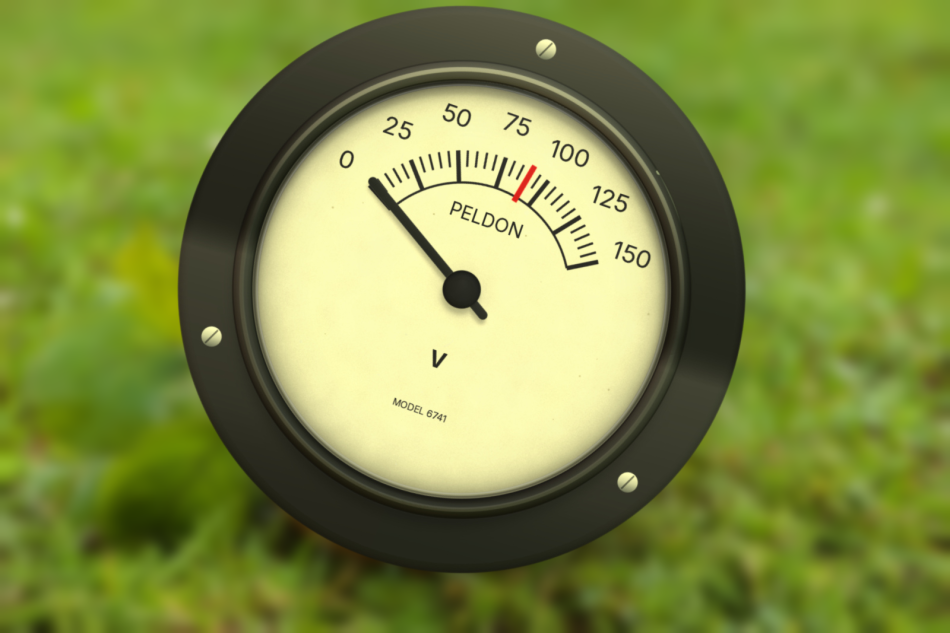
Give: 2.5,V
